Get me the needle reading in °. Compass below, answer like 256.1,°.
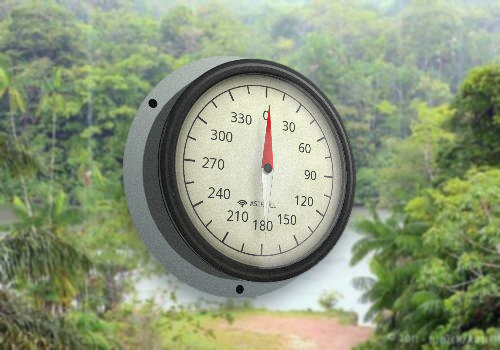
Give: 0,°
